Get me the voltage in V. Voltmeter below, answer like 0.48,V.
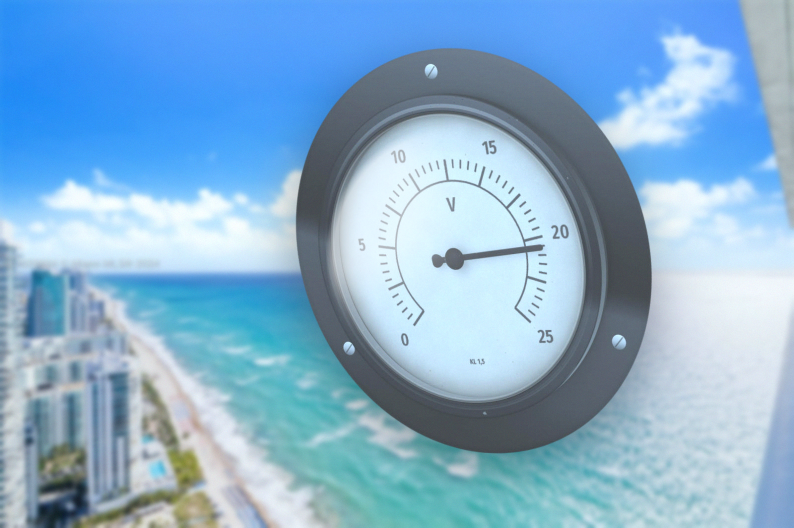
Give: 20.5,V
